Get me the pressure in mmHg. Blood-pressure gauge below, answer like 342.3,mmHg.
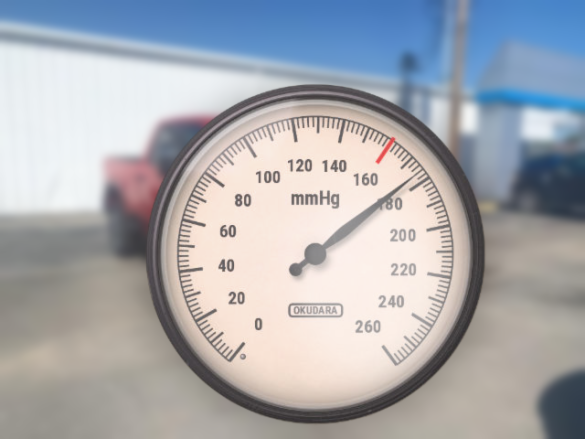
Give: 176,mmHg
